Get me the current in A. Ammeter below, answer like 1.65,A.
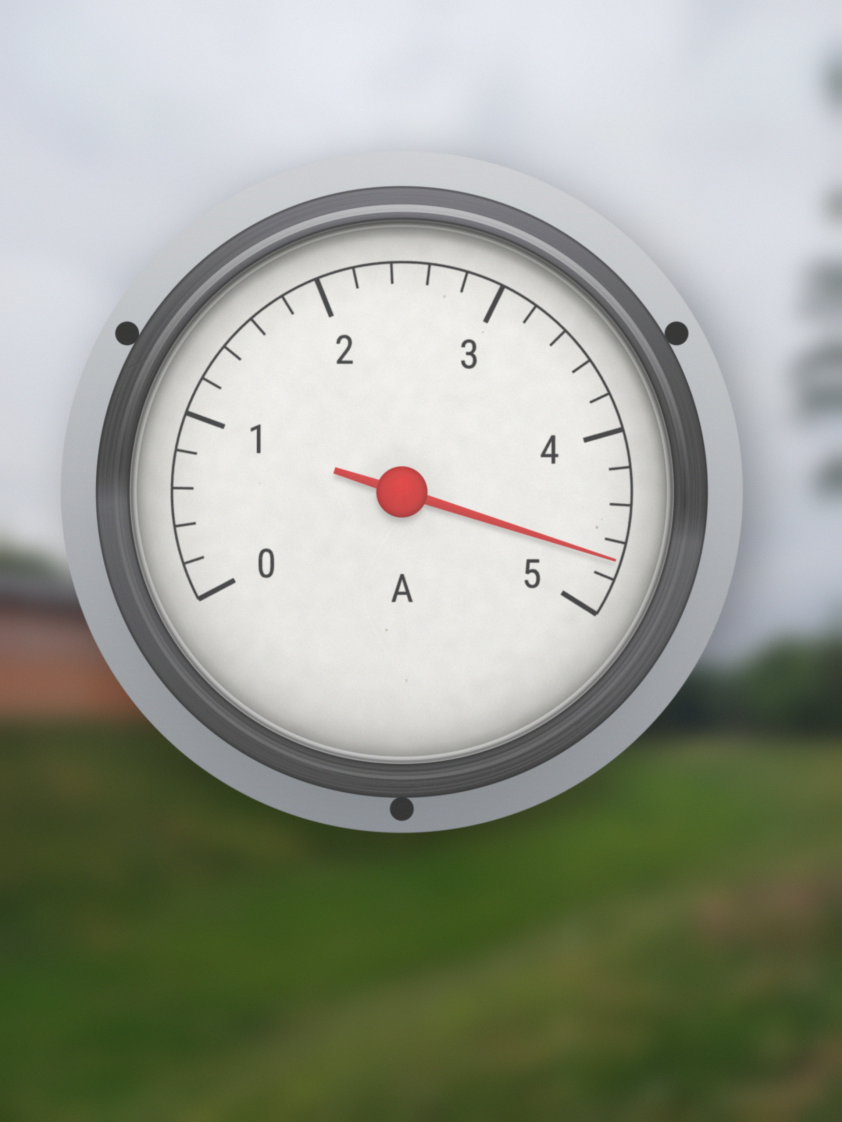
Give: 4.7,A
